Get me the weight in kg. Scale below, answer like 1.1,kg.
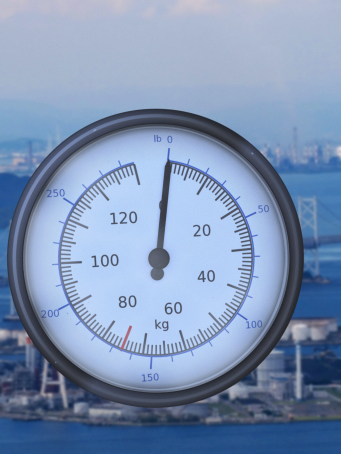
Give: 0,kg
